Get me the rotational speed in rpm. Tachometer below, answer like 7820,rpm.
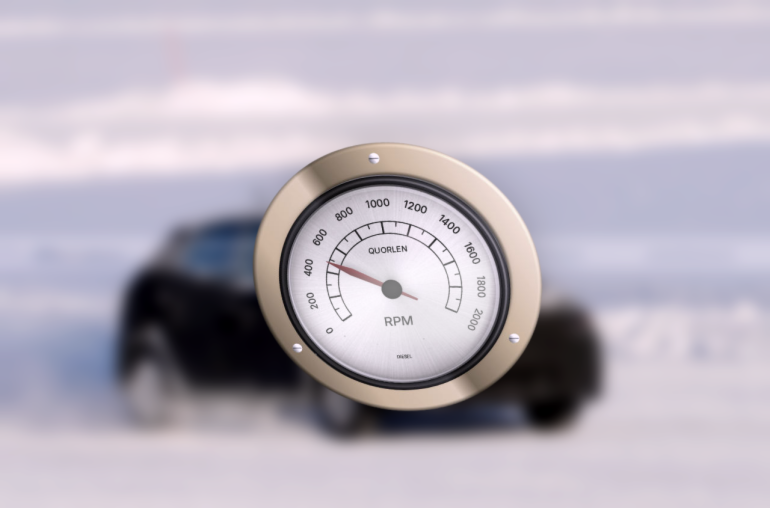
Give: 500,rpm
